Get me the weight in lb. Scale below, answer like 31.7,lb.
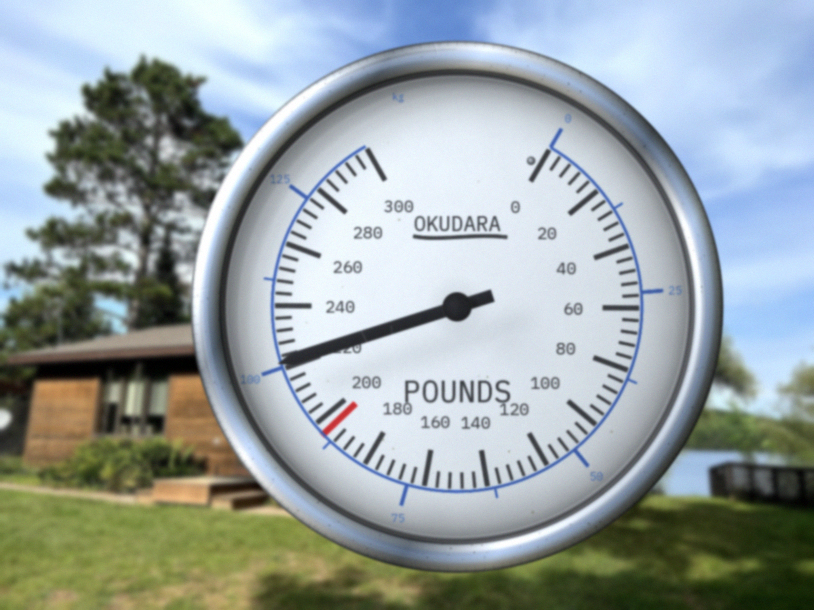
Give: 222,lb
